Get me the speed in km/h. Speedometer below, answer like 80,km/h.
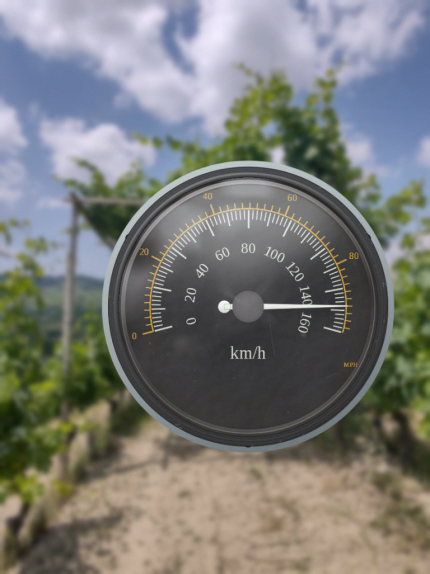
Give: 148,km/h
